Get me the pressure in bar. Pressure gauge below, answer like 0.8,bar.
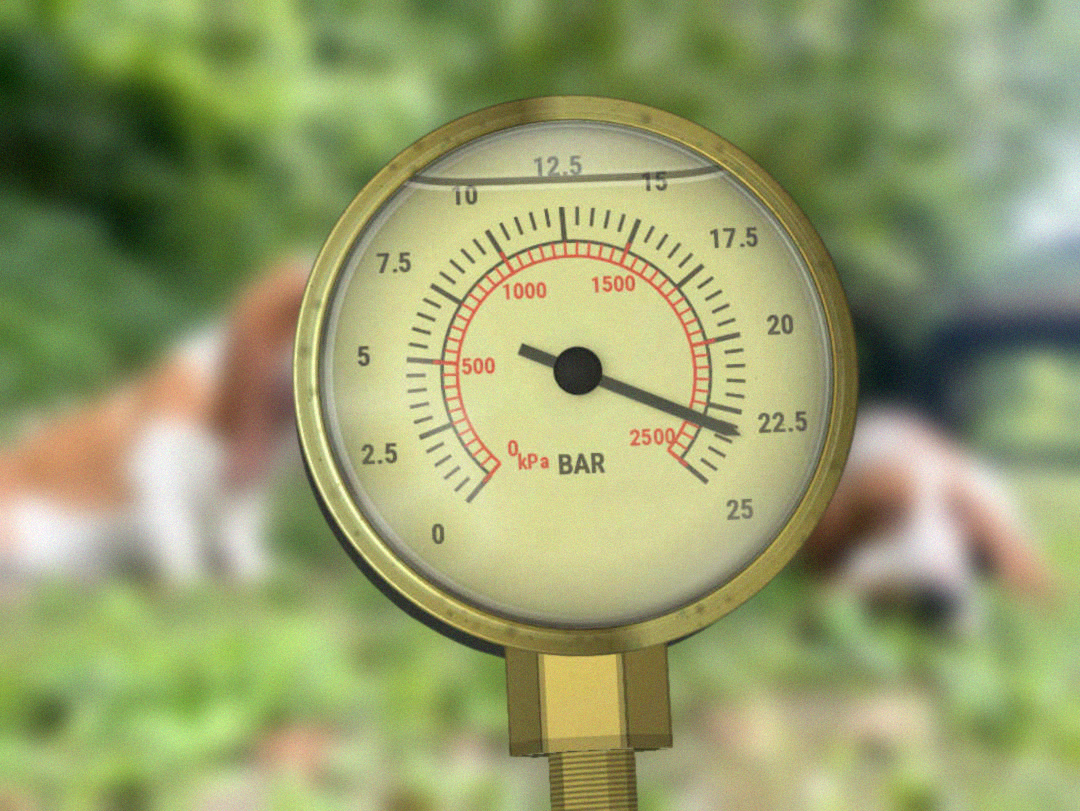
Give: 23.25,bar
